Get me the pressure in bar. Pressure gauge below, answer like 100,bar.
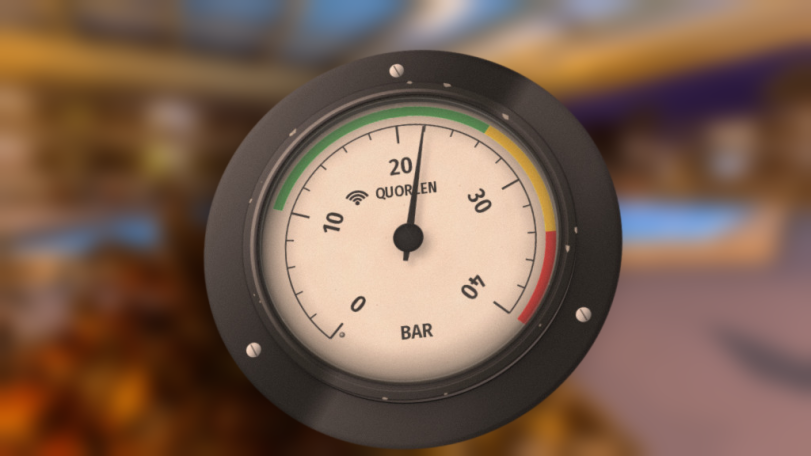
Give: 22,bar
